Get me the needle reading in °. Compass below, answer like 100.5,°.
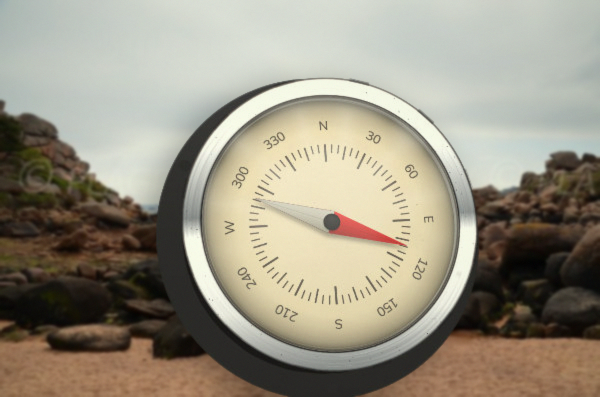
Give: 110,°
